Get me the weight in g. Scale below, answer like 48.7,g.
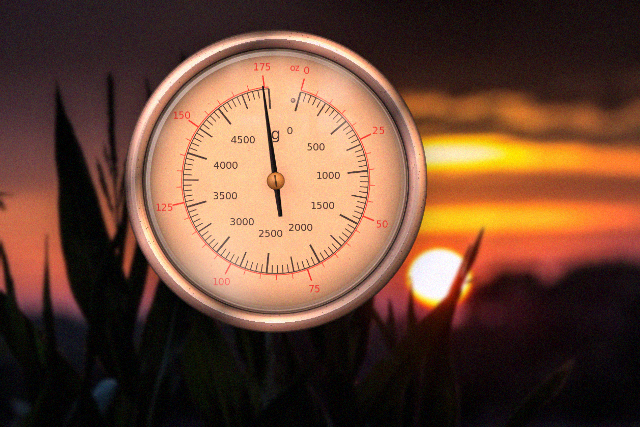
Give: 4950,g
